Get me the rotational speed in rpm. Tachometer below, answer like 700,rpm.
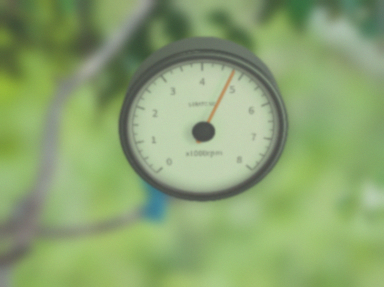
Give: 4750,rpm
